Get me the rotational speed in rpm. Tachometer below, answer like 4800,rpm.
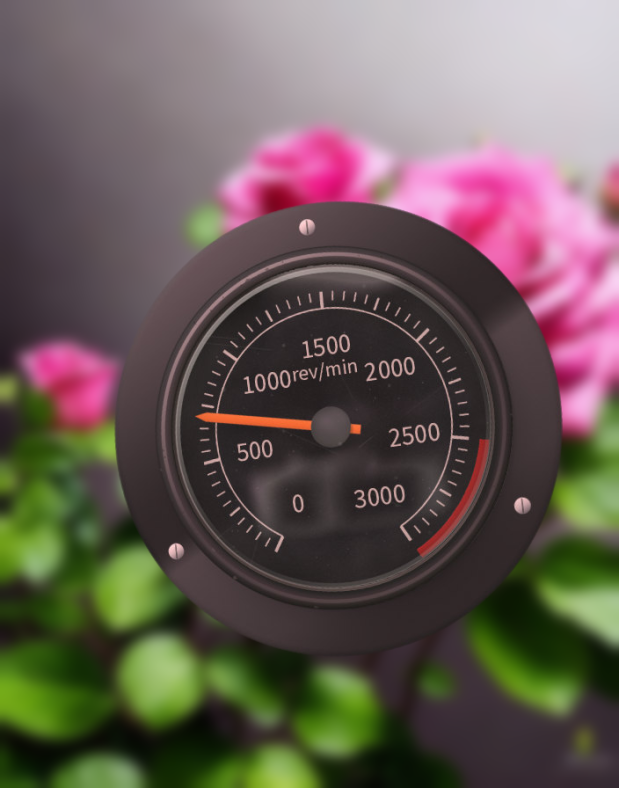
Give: 700,rpm
